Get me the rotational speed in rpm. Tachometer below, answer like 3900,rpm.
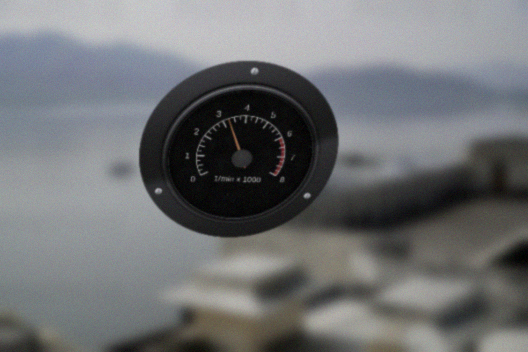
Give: 3250,rpm
